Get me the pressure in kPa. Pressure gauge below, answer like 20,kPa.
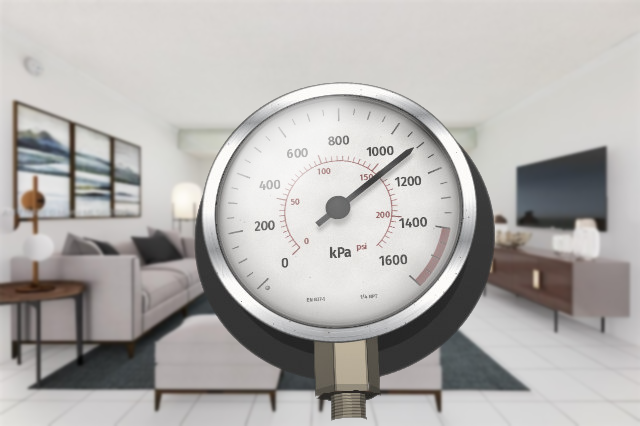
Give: 1100,kPa
